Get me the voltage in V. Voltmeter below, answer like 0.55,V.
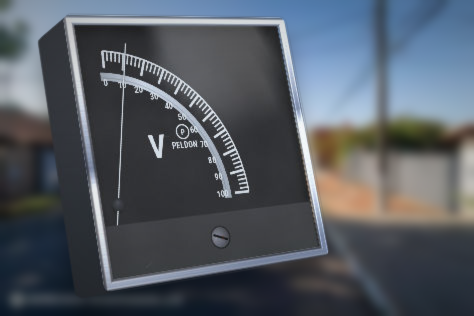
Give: 10,V
